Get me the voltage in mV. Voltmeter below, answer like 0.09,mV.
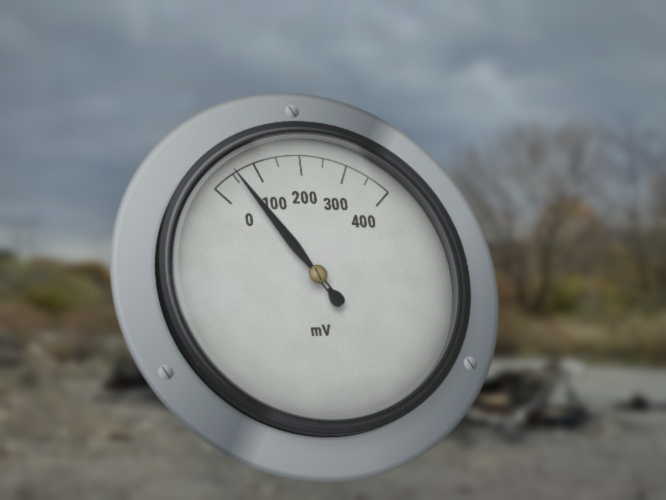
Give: 50,mV
